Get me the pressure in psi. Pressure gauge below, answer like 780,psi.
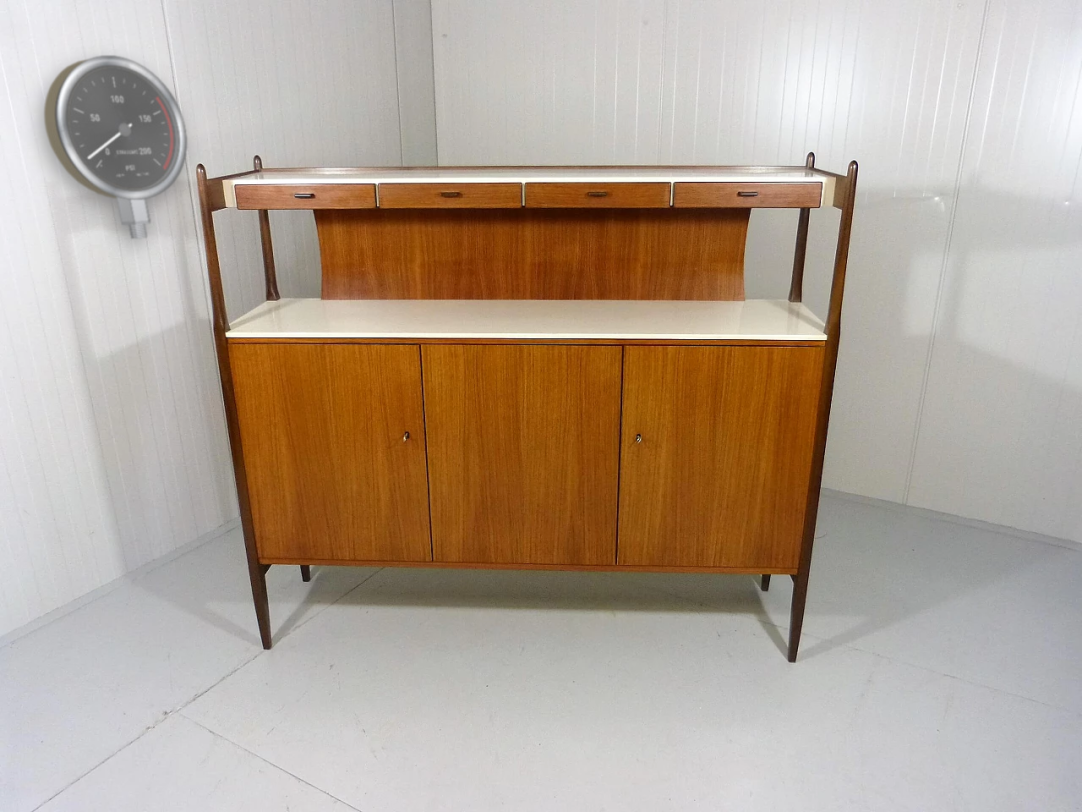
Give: 10,psi
